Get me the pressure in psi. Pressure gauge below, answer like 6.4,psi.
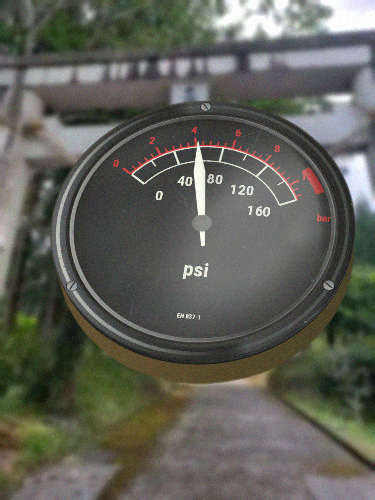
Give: 60,psi
